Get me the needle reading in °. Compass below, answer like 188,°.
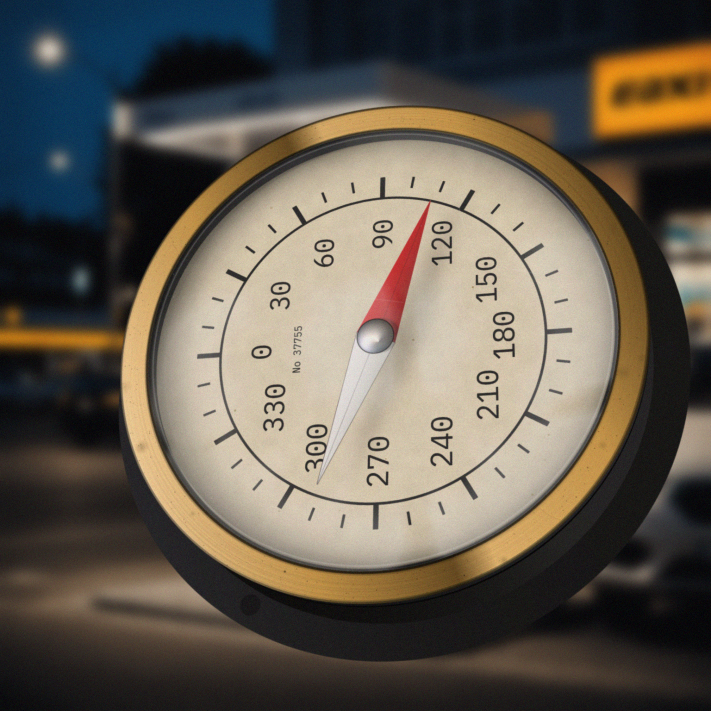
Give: 110,°
